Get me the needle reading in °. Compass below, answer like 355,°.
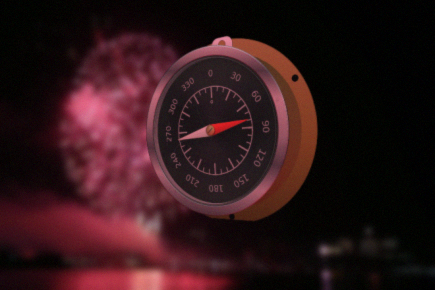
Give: 80,°
